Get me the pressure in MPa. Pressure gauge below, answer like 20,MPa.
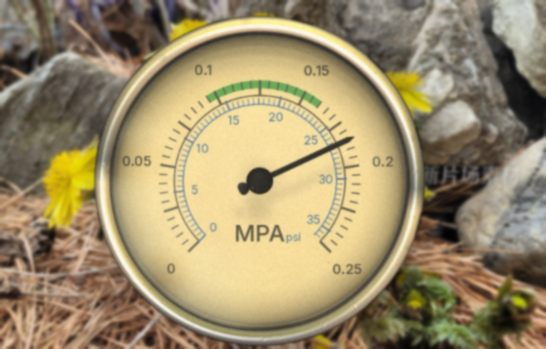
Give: 0.185,MPa
